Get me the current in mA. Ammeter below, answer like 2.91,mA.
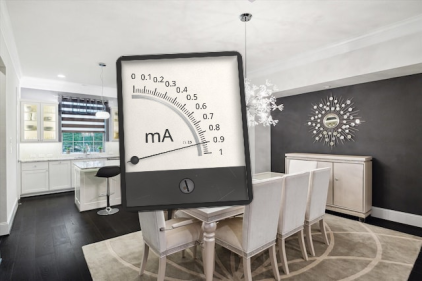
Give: 0.9,mA
